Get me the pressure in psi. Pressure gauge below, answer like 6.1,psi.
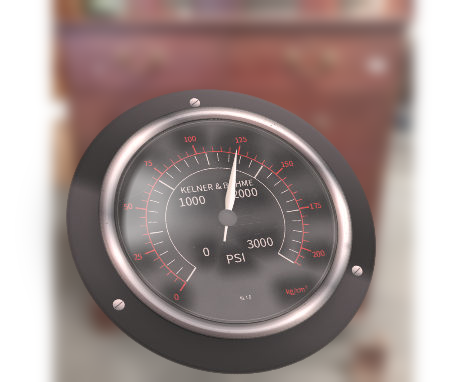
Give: 1750,psi
